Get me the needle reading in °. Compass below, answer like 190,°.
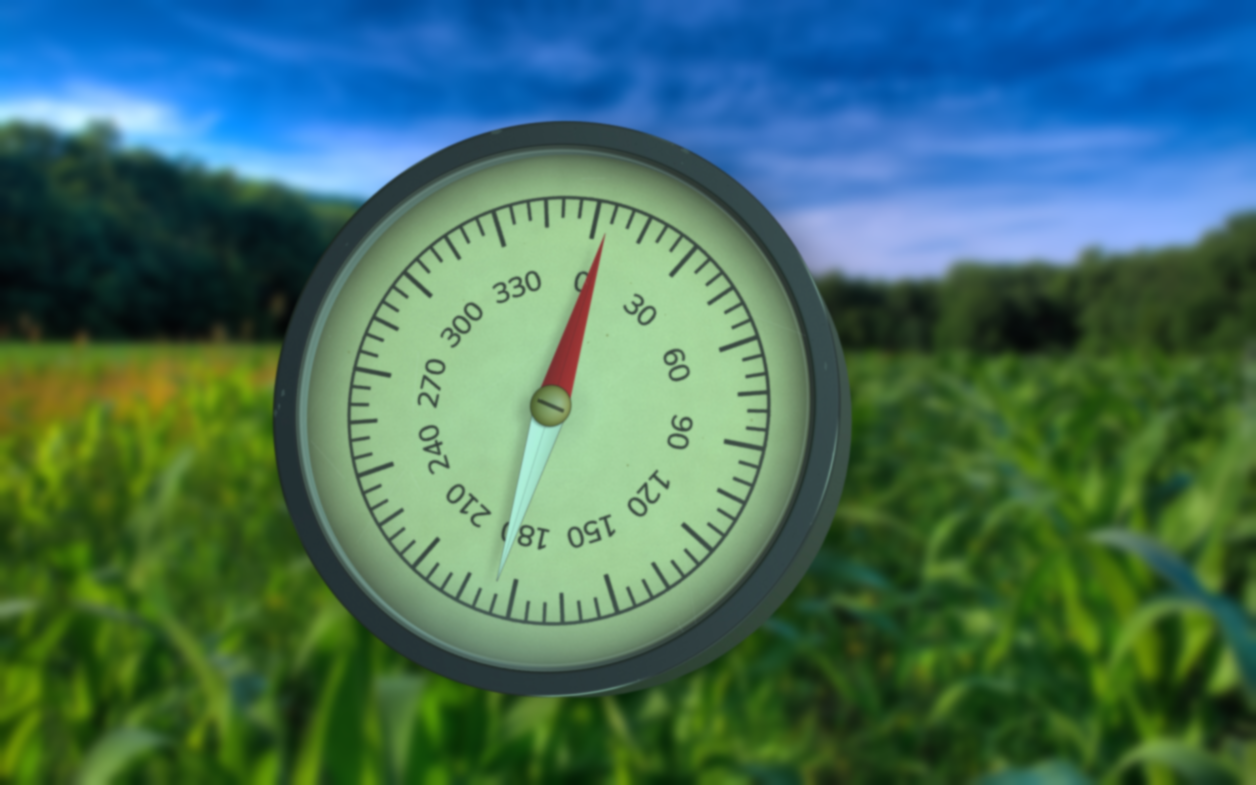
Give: 5,°
